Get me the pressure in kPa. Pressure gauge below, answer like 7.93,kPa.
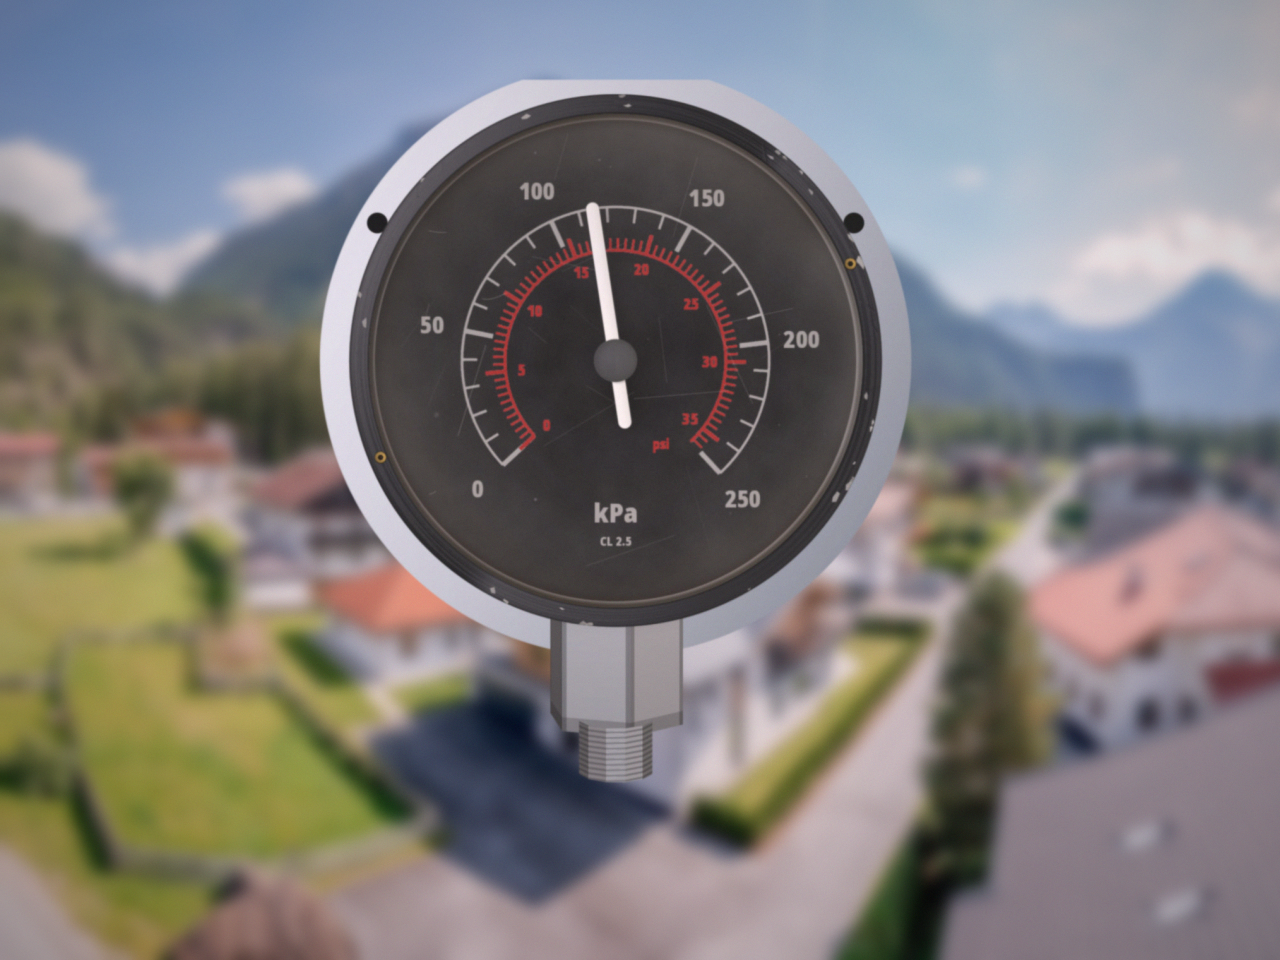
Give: 115,kPa
